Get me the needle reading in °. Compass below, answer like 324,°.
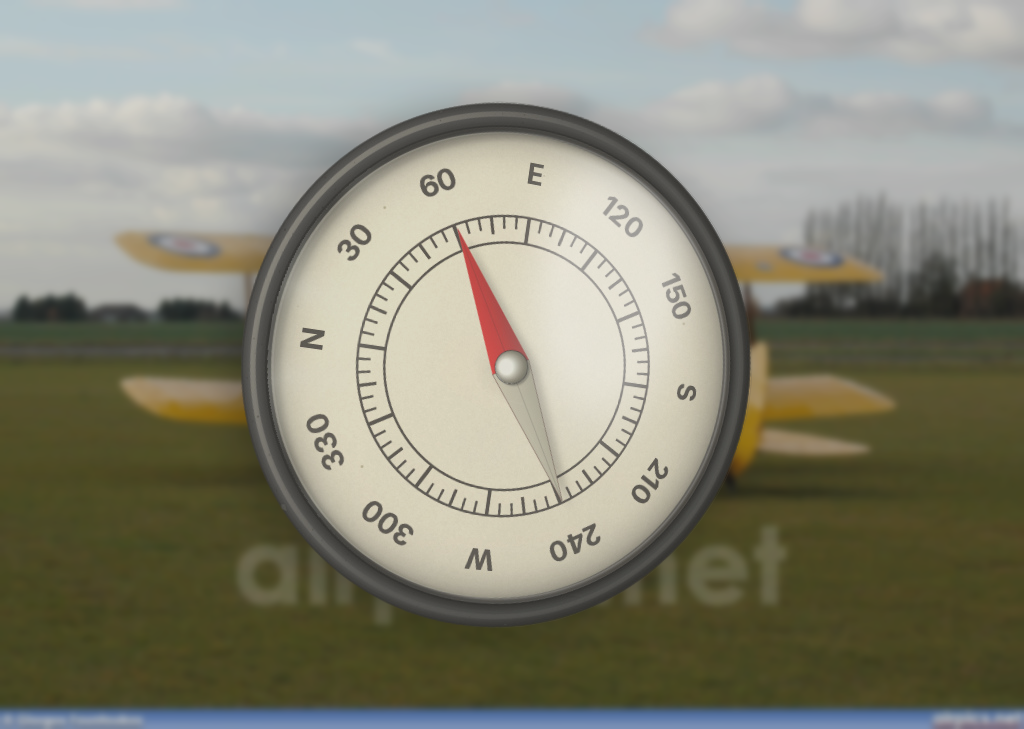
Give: 60,°
